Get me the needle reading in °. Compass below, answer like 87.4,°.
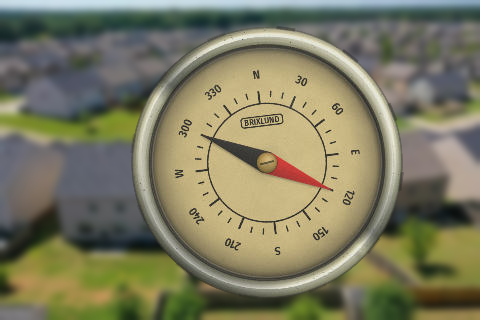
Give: 120,°
